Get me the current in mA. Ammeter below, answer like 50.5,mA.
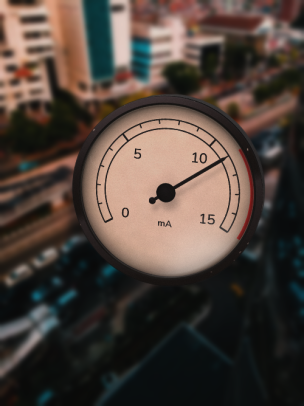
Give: 11,mA
